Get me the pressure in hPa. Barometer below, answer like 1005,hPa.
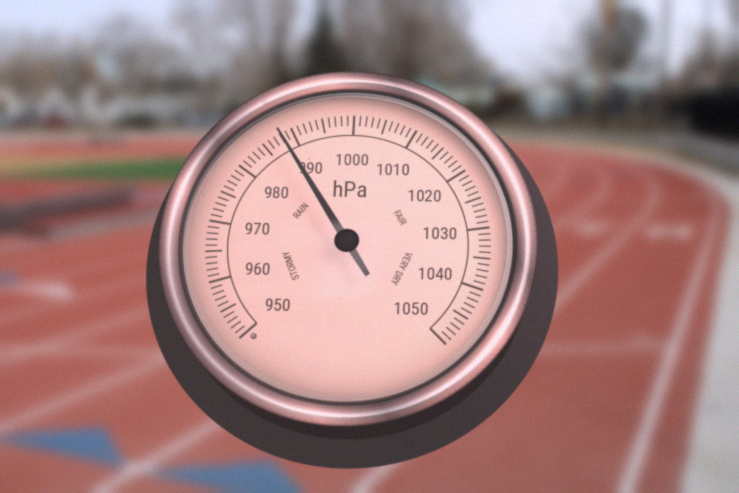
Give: 988,hPa
